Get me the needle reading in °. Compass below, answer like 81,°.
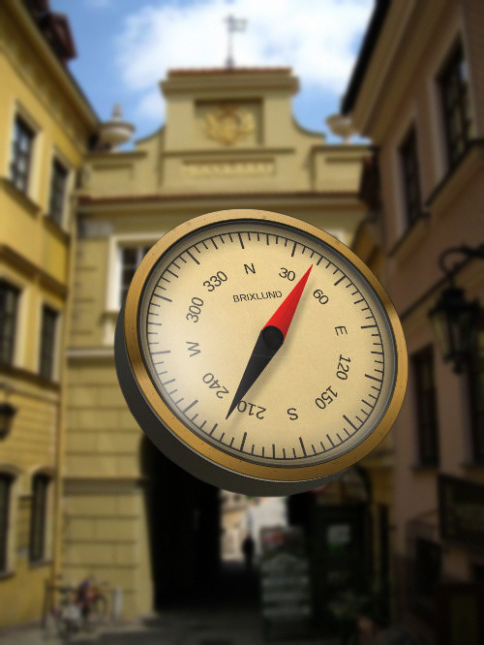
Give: 42.5,°
